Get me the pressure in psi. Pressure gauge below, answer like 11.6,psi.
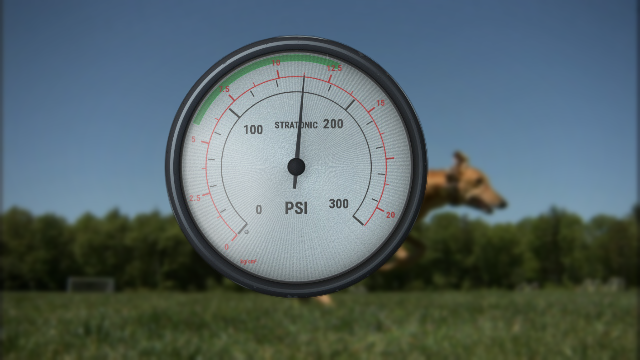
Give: 160,psi
